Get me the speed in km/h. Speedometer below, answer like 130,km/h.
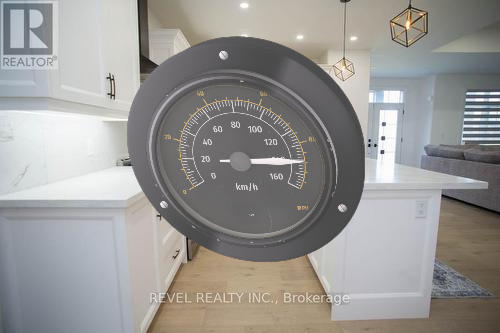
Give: 140,km/h
